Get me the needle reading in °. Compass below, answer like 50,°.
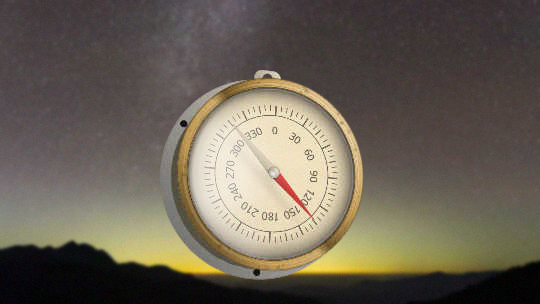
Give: 135,°
